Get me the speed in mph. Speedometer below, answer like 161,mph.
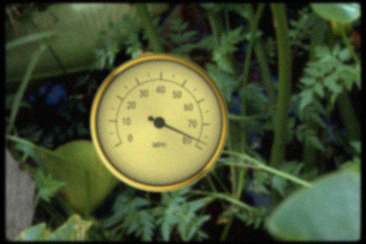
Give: 77.5,mph
